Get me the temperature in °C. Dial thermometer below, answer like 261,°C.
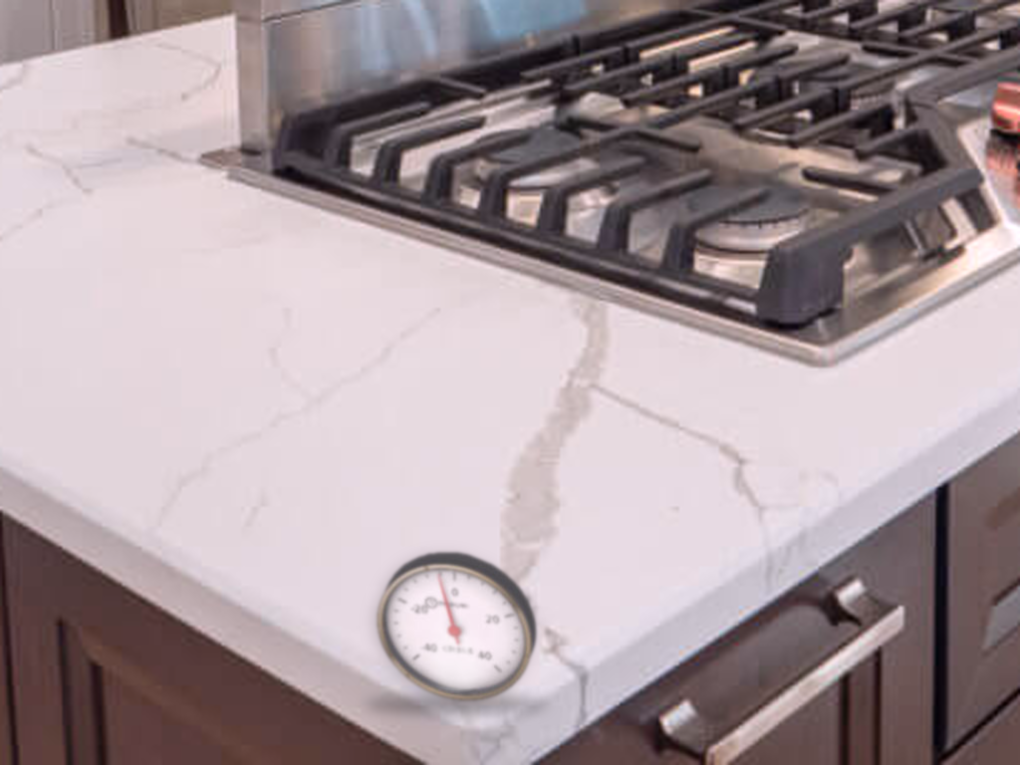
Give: -4,°C
